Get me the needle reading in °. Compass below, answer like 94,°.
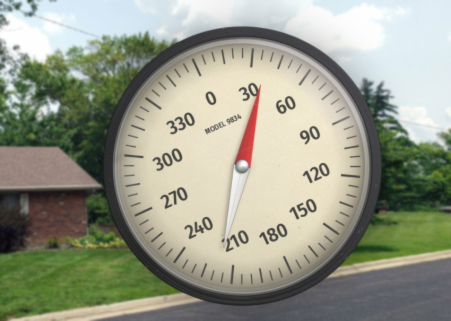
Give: 37.5,°
